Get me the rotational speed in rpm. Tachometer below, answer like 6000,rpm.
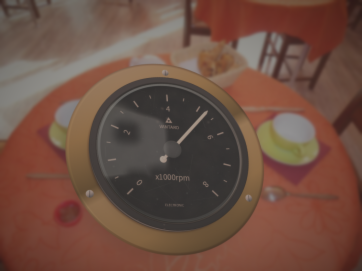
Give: 5250,rpm
